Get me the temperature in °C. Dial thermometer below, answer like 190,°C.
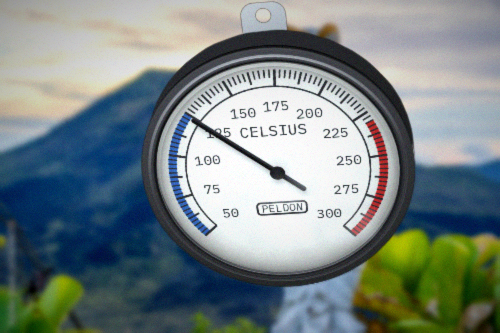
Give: 125,°C
